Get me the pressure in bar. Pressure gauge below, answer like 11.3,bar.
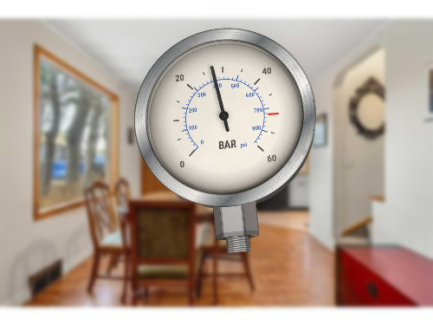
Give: 27.5,bar
